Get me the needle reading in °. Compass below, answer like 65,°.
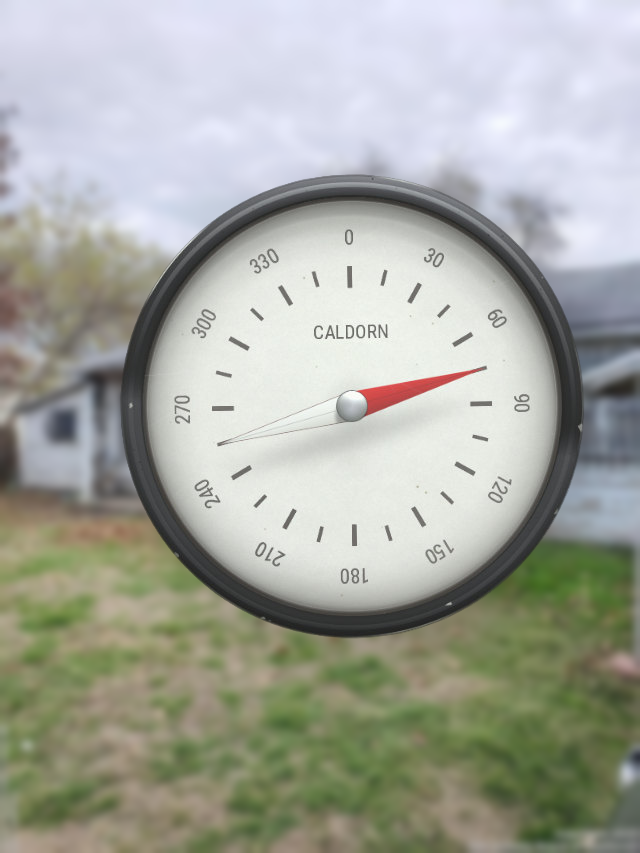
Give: 75,°
